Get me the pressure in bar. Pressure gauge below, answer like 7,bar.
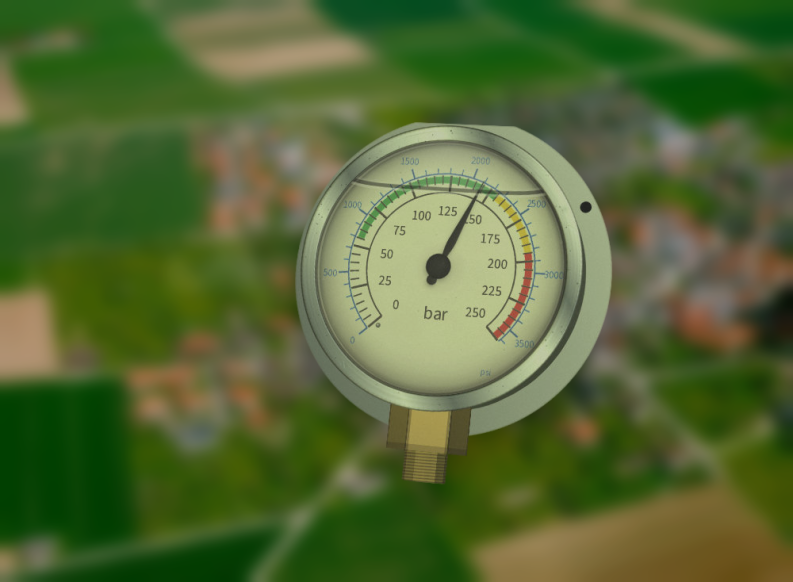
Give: 145,bar
